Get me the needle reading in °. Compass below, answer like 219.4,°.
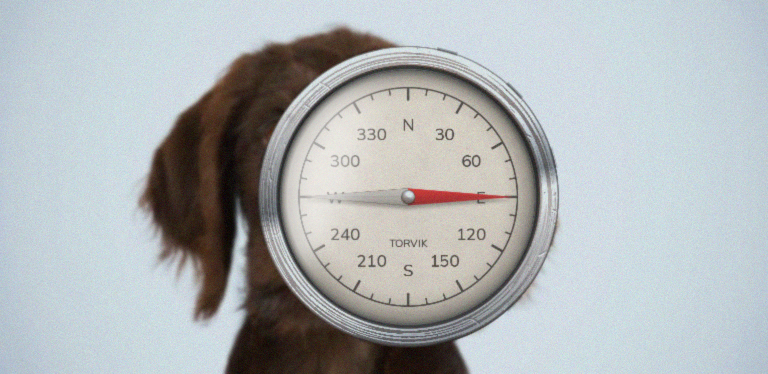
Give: 90,°
